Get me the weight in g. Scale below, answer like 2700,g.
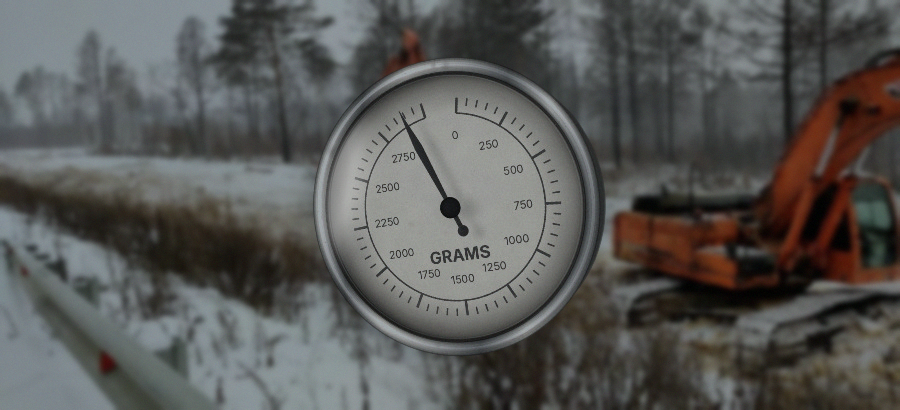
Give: 2900,g
